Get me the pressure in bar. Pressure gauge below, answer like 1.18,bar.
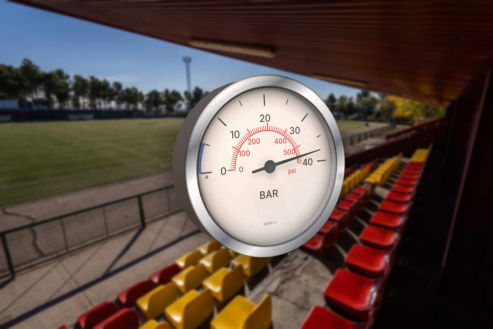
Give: 37.5,bar
